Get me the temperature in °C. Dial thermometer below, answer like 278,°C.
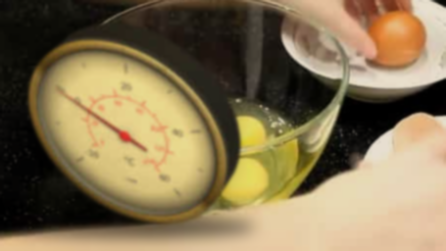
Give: 0,°C
